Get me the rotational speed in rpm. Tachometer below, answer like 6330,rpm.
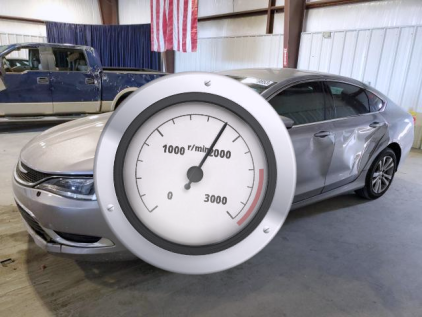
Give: 1800,rpm
